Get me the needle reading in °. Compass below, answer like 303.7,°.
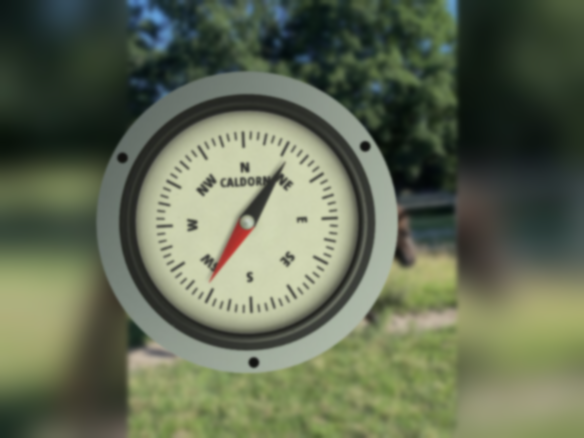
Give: 215,°
